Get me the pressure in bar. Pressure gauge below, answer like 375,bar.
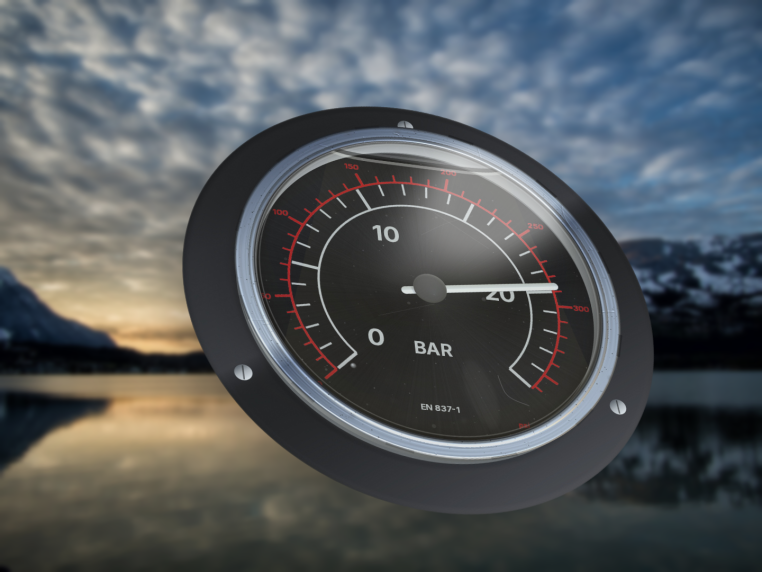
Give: 20,bar
